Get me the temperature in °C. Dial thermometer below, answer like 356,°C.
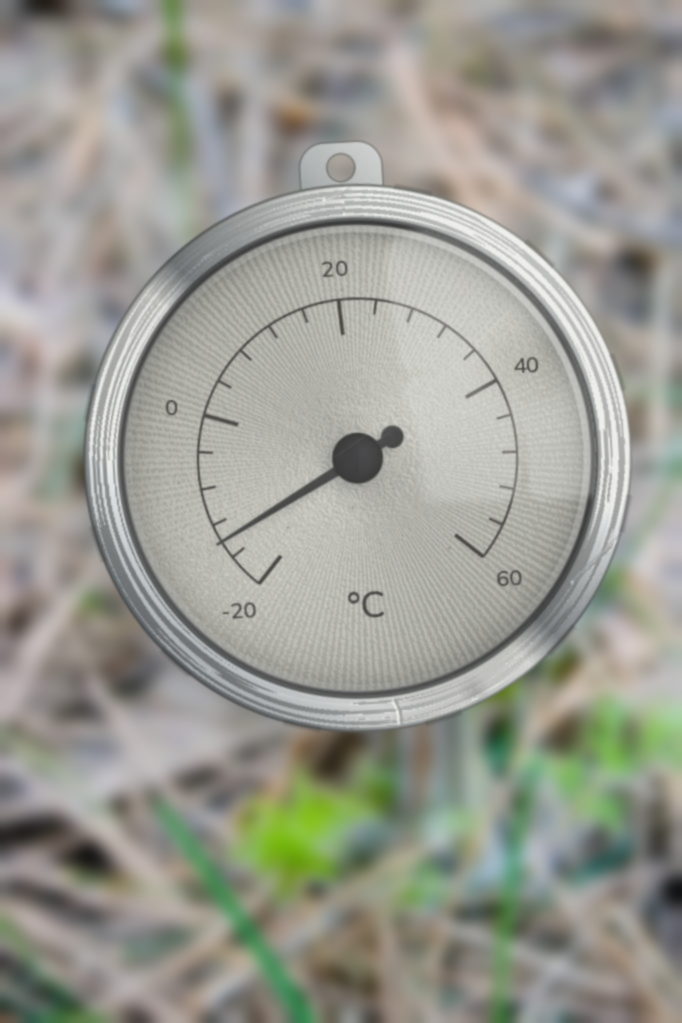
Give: -14,°C
